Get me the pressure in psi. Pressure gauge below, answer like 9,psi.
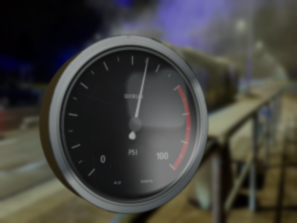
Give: 55,psi
